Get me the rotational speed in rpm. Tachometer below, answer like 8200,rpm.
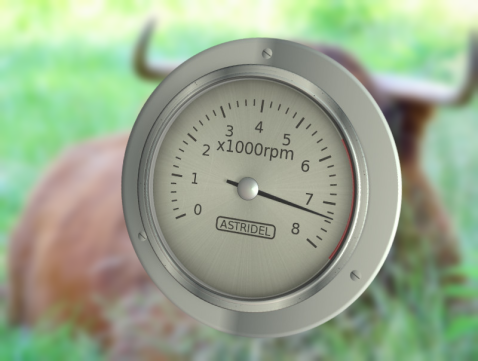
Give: 7300,rpm
